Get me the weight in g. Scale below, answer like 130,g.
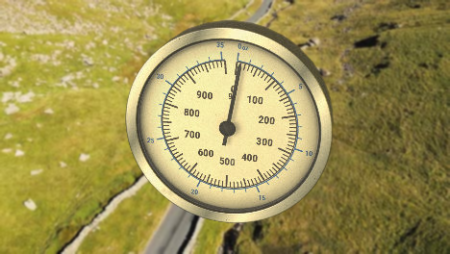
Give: 10,g
